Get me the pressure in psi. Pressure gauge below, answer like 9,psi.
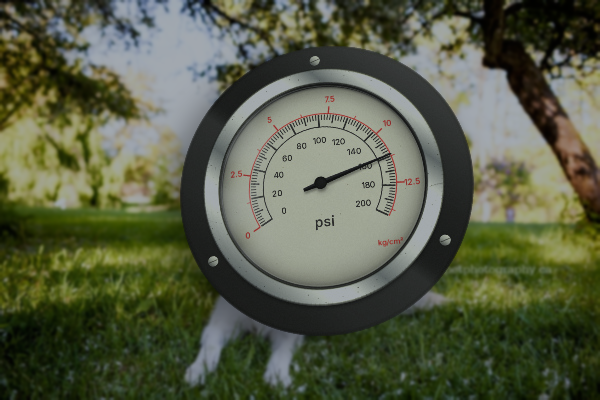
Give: 160,psi
